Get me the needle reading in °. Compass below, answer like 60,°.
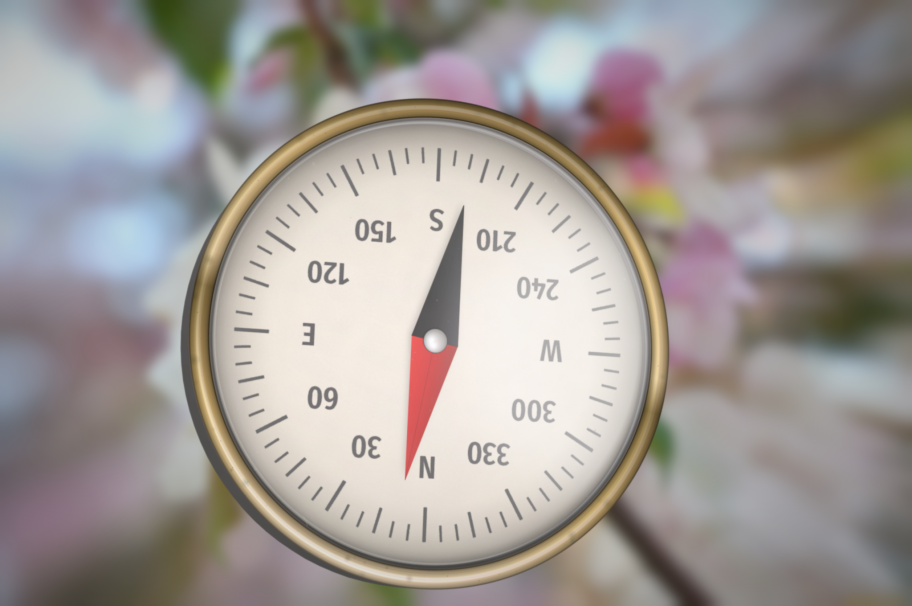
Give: 10,°
